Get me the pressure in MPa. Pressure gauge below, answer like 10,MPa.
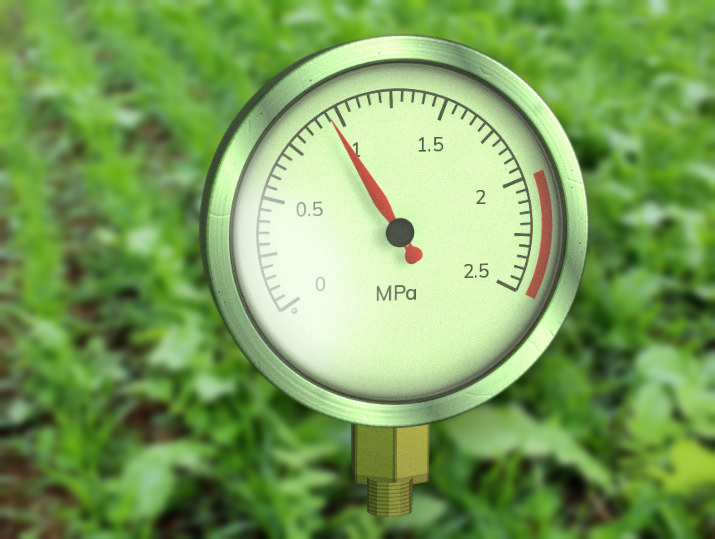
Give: 0.95,MPa
